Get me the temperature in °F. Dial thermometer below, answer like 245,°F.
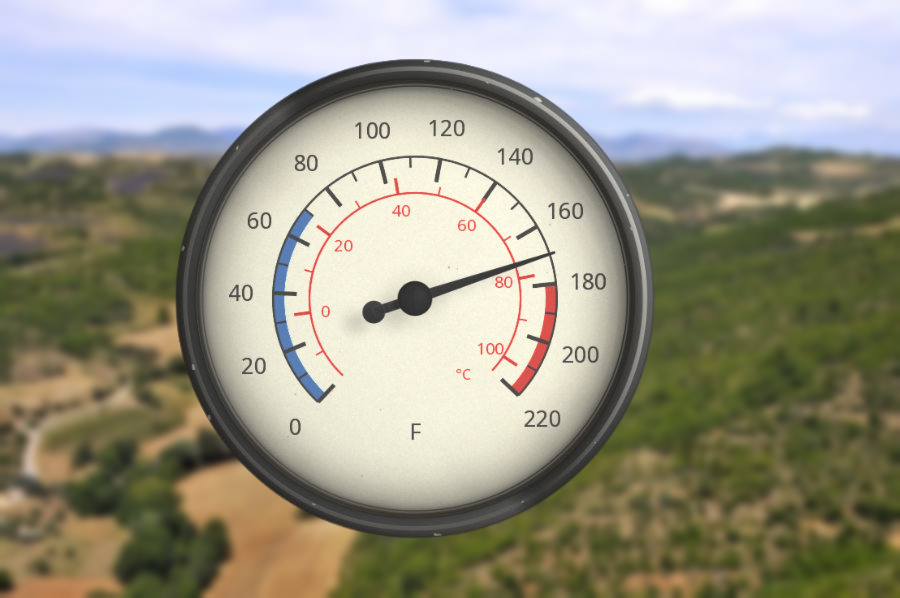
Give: 170,°F
